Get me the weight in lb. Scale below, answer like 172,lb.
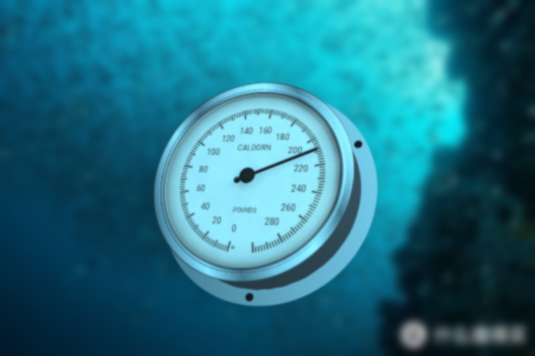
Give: 210,lb
